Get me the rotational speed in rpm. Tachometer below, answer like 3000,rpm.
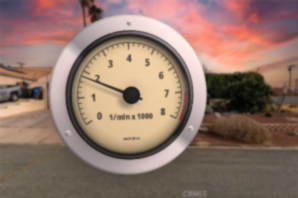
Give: 1800,rpm
